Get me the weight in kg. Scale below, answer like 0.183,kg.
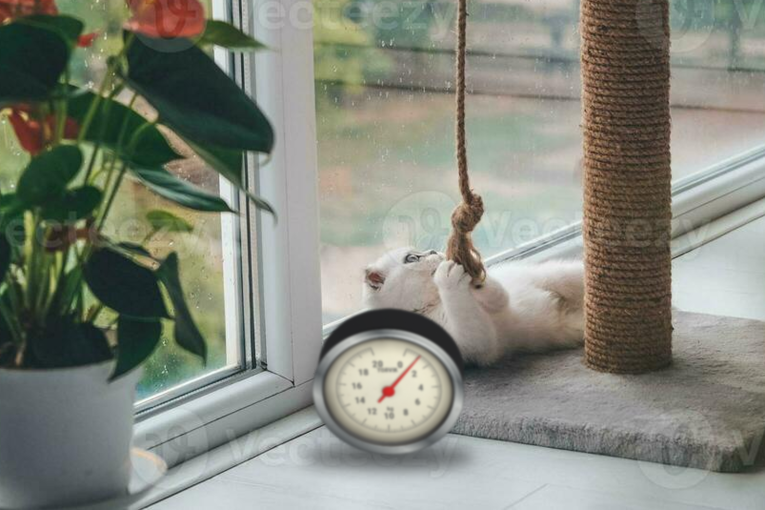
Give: 1,kg
